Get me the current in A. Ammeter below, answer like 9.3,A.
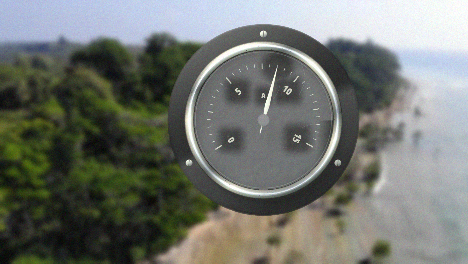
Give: 8.5,A
